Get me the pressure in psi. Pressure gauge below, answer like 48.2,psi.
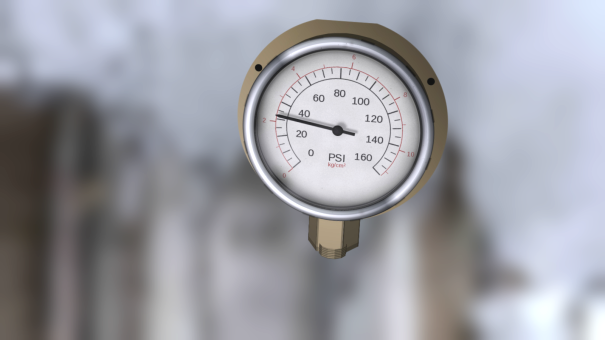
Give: 32.5,psi
